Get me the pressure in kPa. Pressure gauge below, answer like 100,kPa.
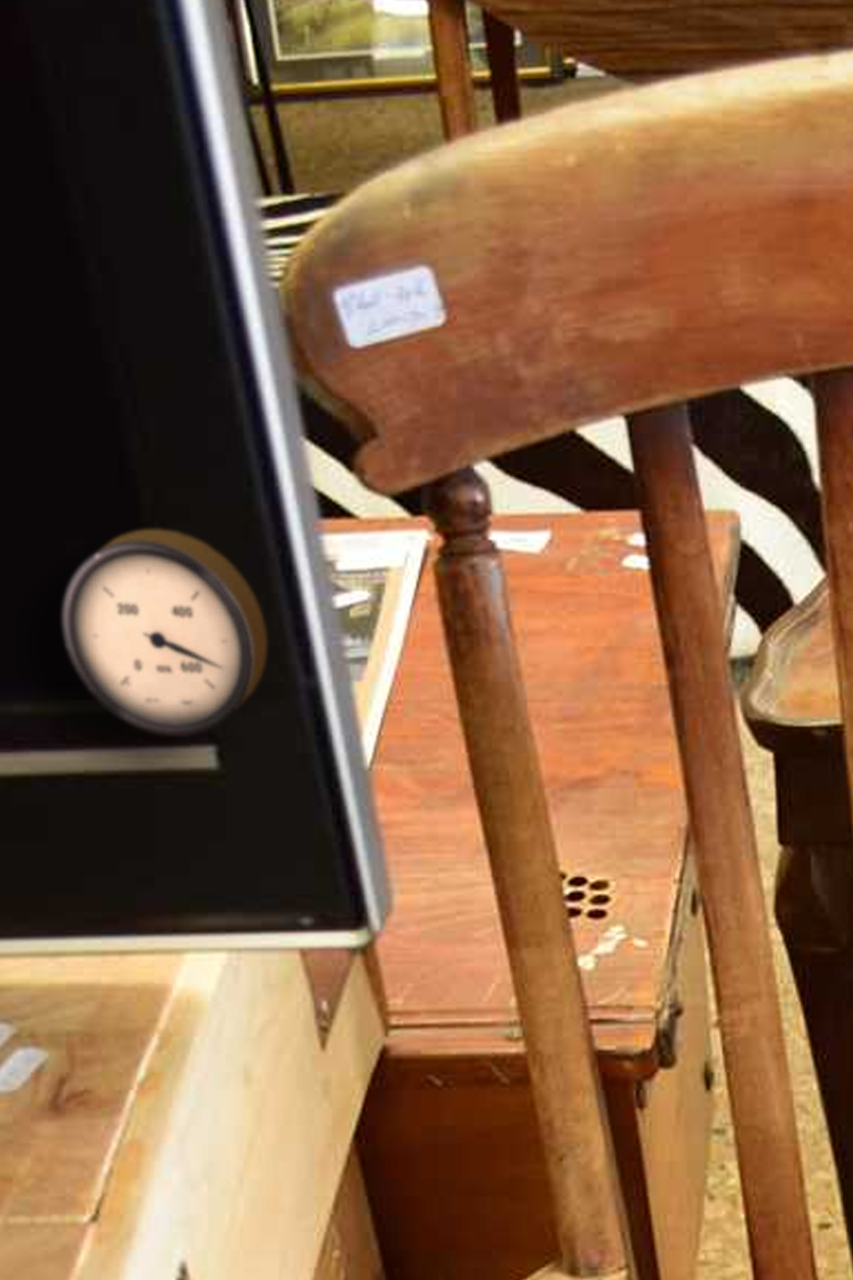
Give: 550,kPa
